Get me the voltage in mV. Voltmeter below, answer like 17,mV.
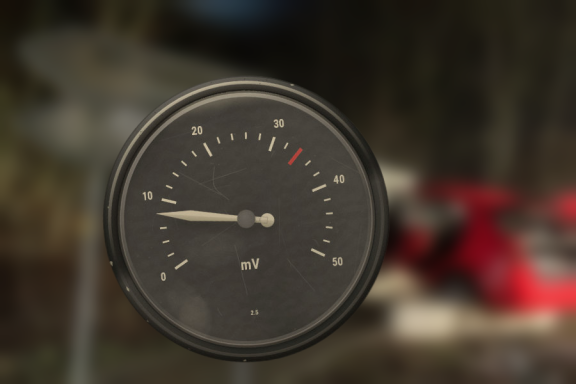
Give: 8,mV
